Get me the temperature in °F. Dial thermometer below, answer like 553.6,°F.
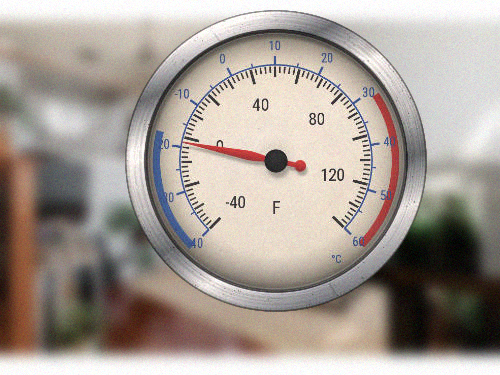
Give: -2,°F
